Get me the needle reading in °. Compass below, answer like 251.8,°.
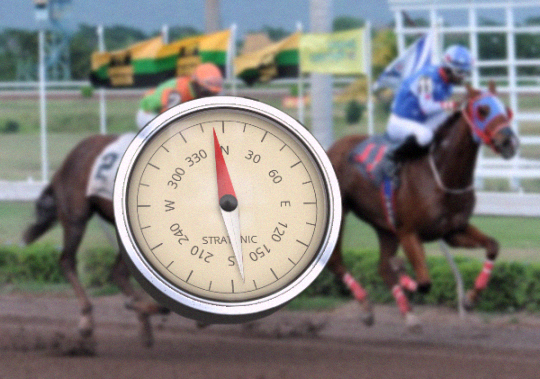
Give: 352.5,°
